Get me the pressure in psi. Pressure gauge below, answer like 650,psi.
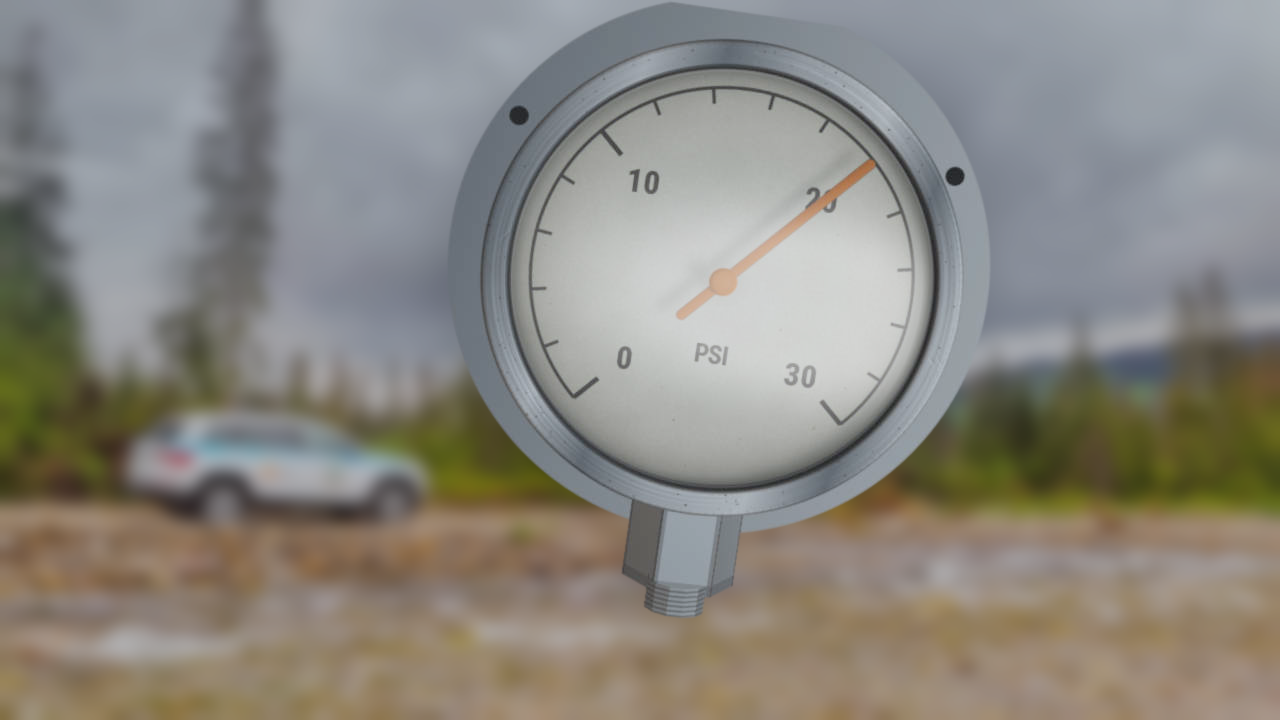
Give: 20,psi
